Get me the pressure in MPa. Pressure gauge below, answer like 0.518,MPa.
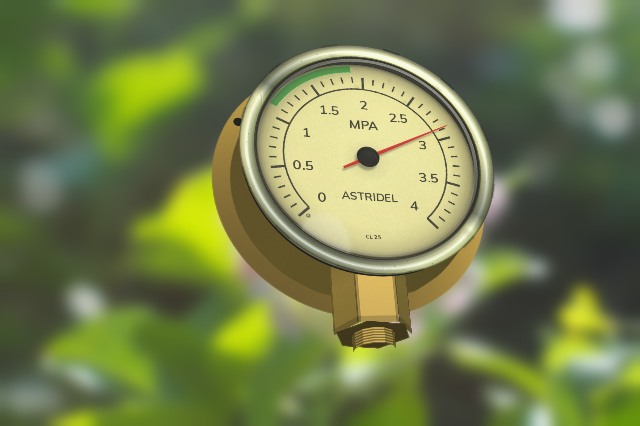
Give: 2.9,MPa
